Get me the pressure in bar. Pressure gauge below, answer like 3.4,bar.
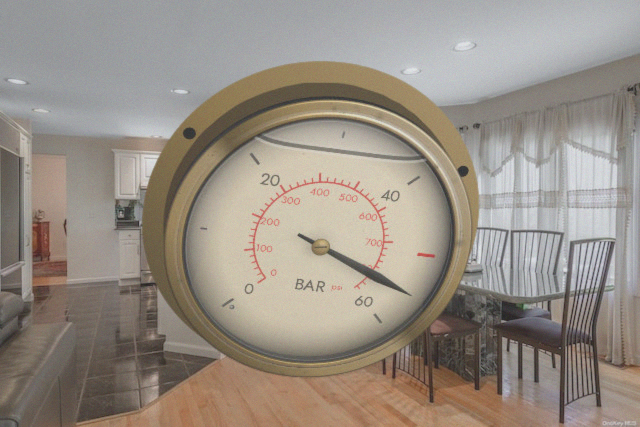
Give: 55,bar
